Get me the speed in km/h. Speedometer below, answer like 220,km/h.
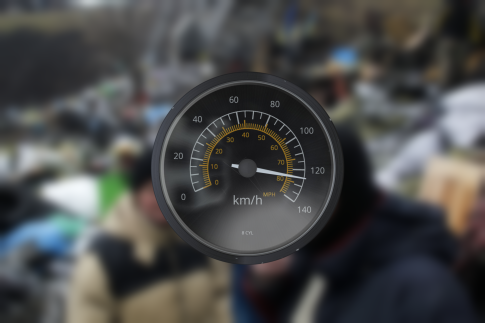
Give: 125,km/h
